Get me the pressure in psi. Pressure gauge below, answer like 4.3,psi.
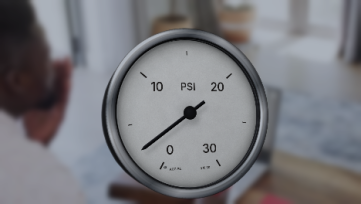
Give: 2.5,psi
